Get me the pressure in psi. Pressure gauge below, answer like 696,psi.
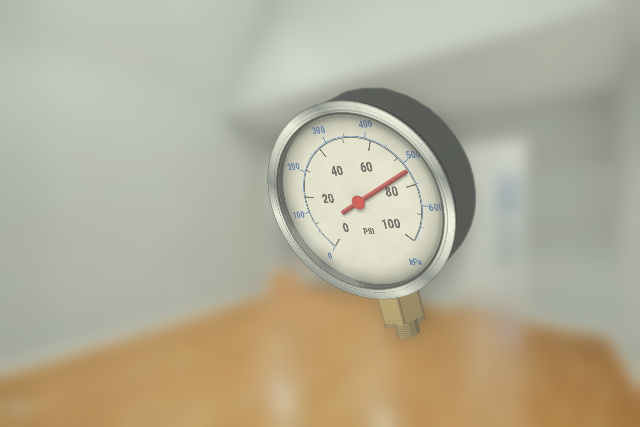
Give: 75,psi
